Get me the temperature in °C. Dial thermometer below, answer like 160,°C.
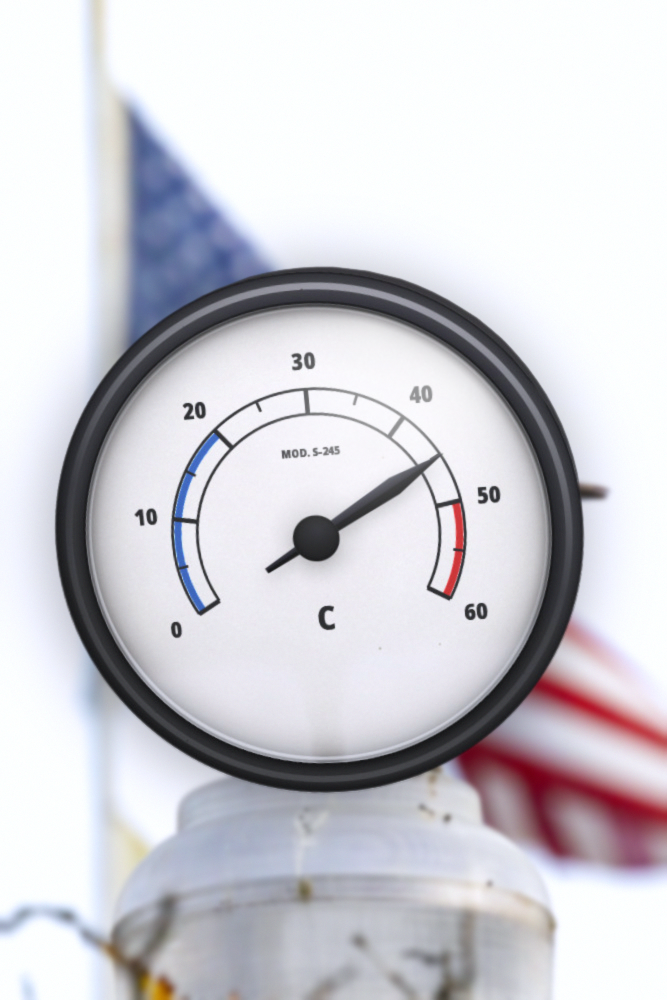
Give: 45,°C
